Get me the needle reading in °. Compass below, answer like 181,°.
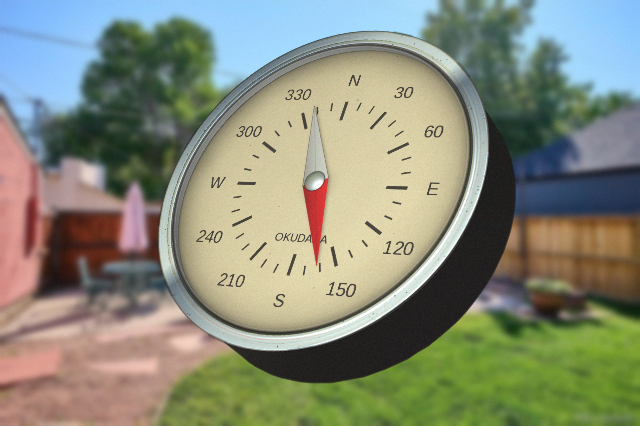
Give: 160,°
